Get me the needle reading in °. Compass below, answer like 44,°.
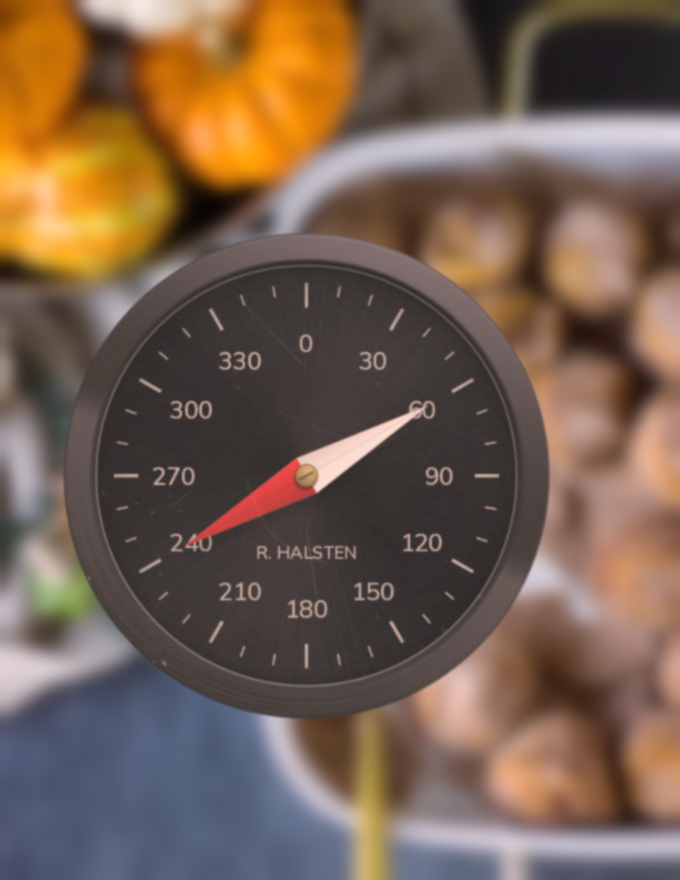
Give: 240,°
